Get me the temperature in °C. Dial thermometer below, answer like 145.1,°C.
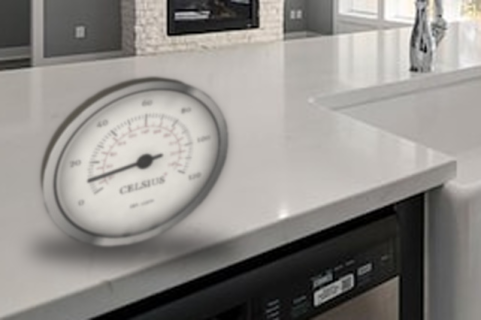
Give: 10,°C
